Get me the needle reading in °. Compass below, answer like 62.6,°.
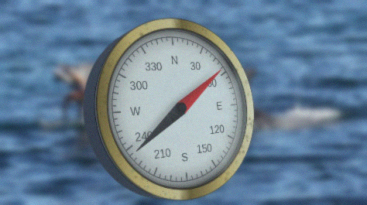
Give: 55,°
